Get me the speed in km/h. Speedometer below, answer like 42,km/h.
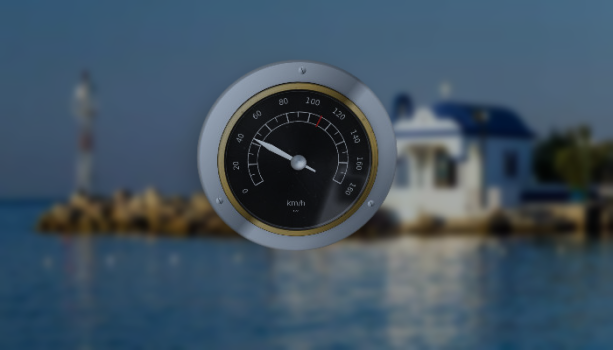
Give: 45,km/h
